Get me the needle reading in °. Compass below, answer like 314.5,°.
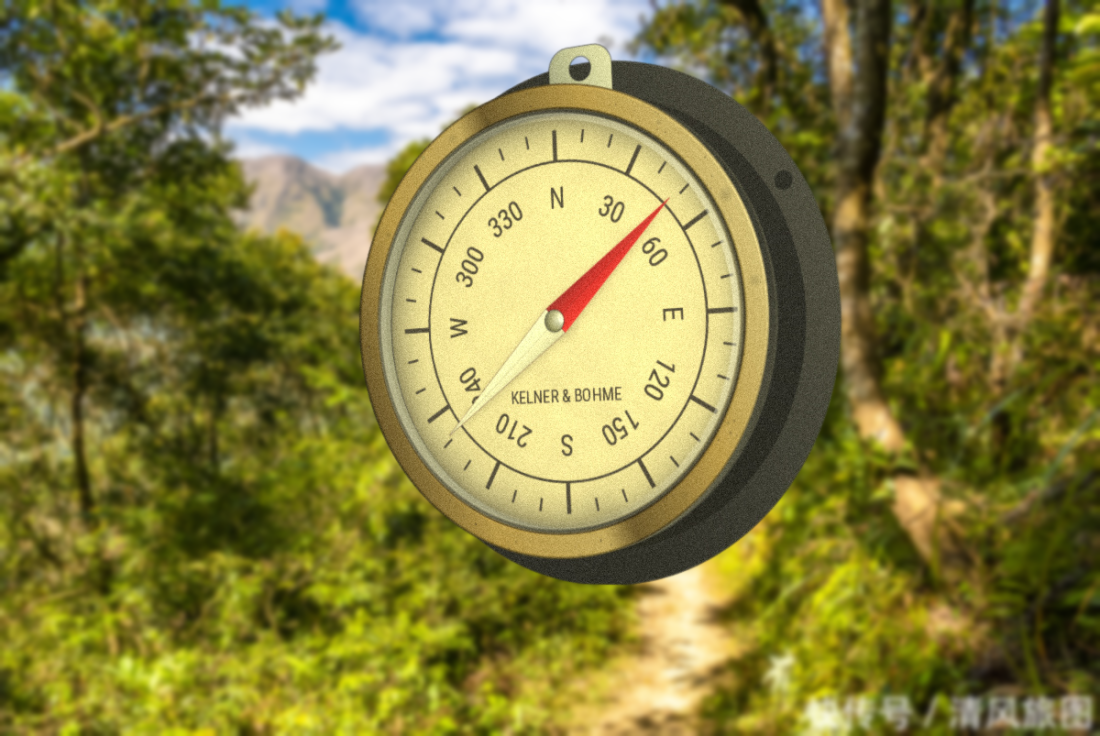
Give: 50,°
